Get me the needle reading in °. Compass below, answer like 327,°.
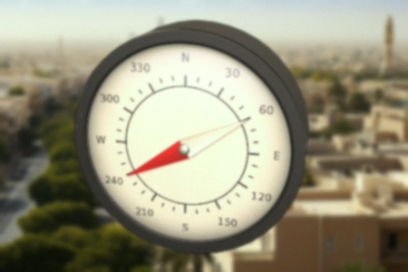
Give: 240,°
